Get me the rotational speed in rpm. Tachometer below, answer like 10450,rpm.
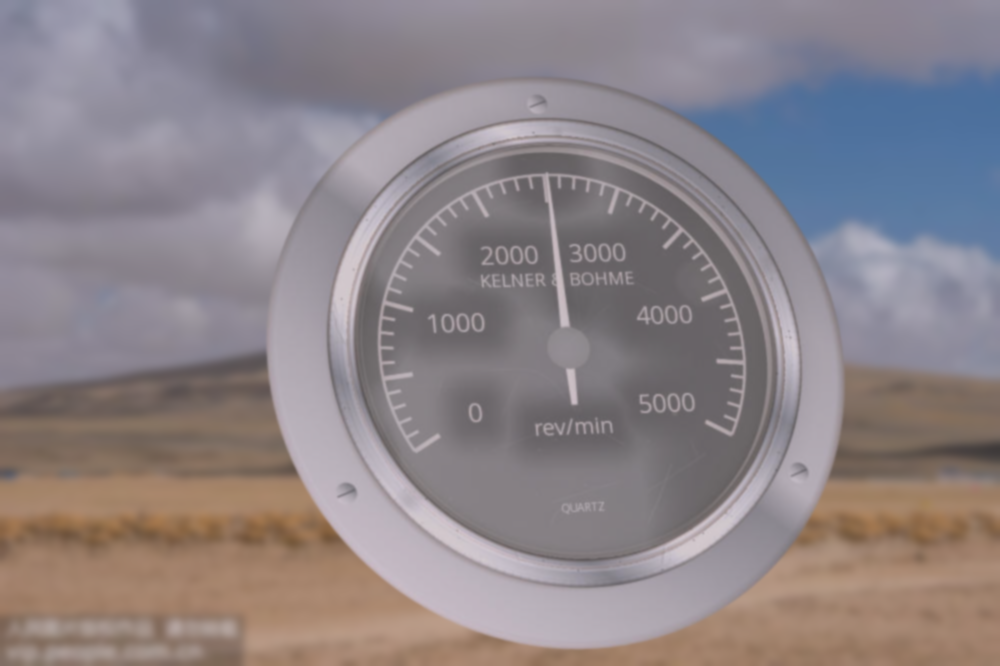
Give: 2500,rpm
